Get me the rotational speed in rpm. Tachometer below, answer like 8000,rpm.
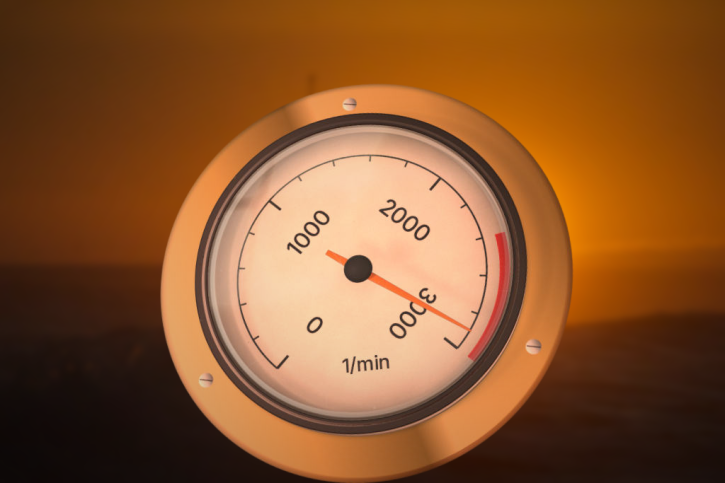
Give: 2900,rpm
